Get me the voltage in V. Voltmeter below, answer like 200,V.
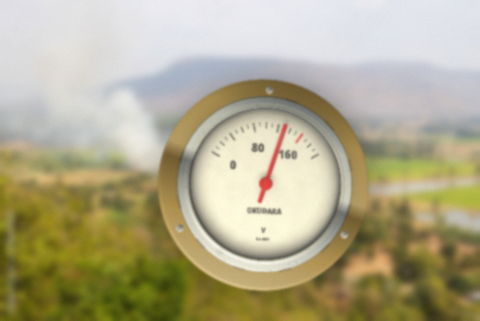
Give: 130,V
